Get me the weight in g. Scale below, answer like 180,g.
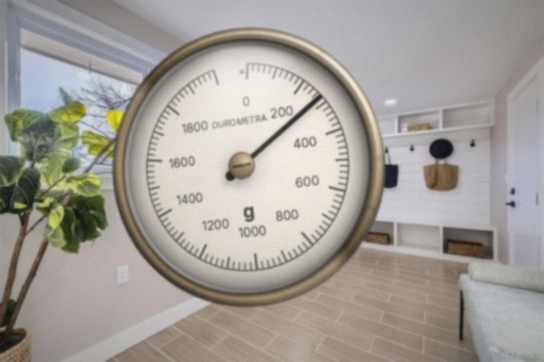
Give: 280,g
